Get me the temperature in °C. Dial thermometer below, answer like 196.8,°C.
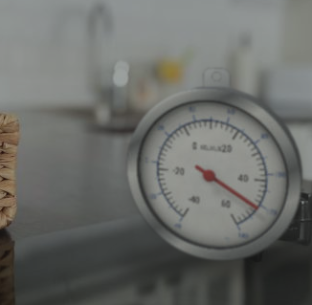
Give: 50,°C
